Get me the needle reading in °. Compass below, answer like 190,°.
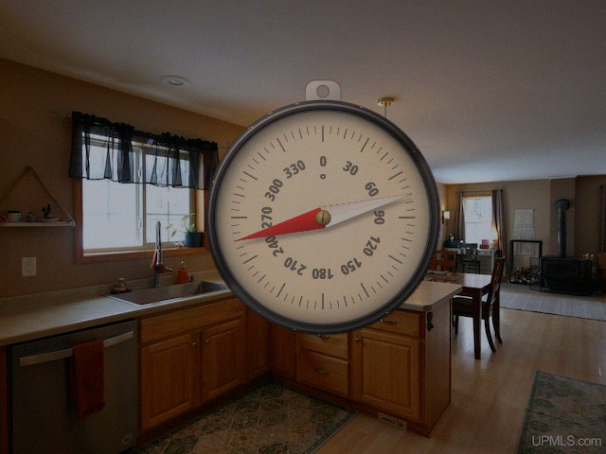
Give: 255,°
